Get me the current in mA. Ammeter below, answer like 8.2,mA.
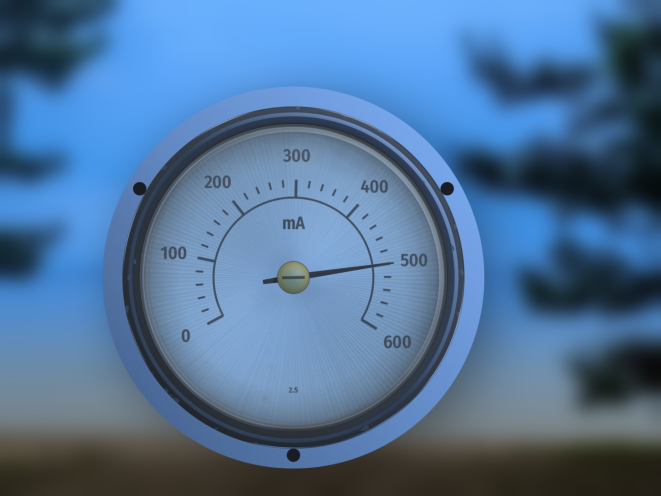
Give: 500,mA
